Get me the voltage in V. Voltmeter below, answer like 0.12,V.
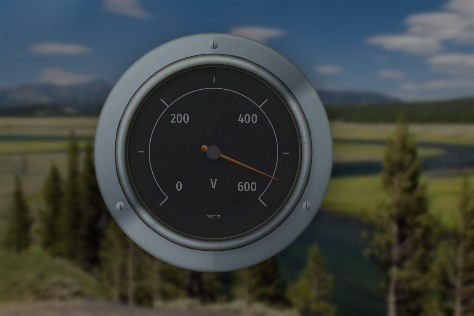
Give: 550,V
